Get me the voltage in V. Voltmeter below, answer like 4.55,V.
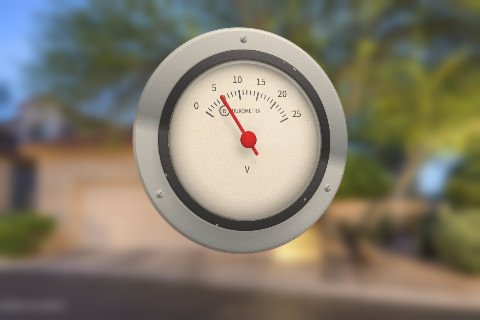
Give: 5,V
